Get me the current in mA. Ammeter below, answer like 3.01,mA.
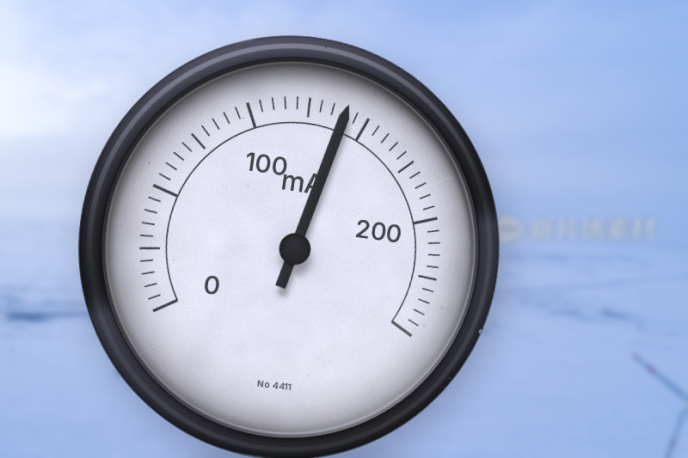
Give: 140,mA
